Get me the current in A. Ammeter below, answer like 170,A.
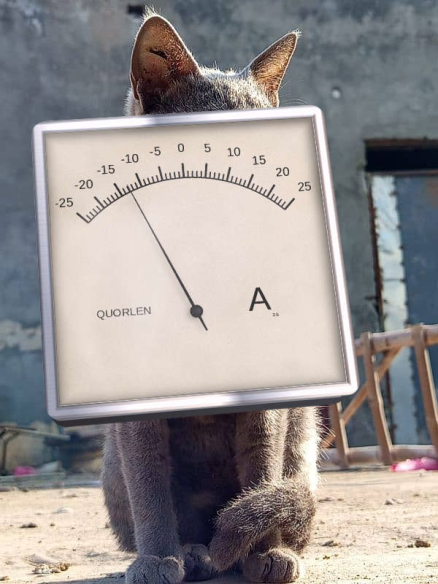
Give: -13,A
